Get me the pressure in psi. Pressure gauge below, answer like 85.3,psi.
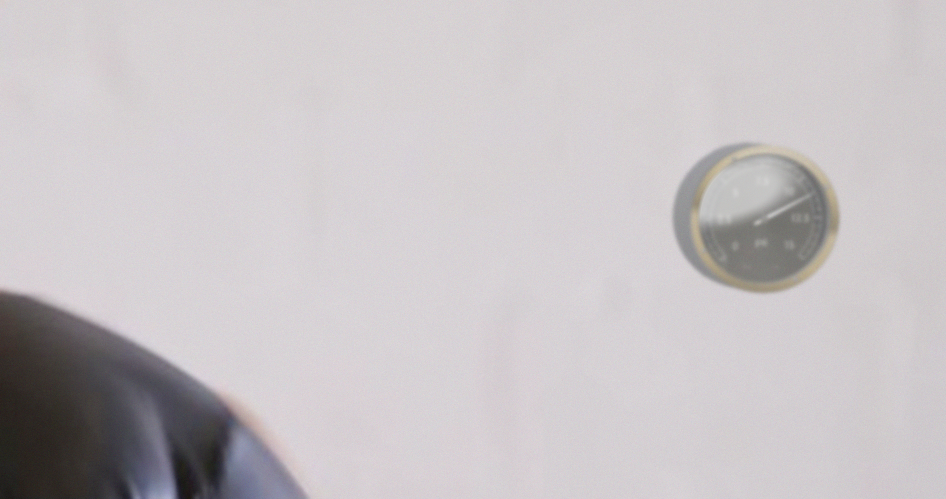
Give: 11,psi
